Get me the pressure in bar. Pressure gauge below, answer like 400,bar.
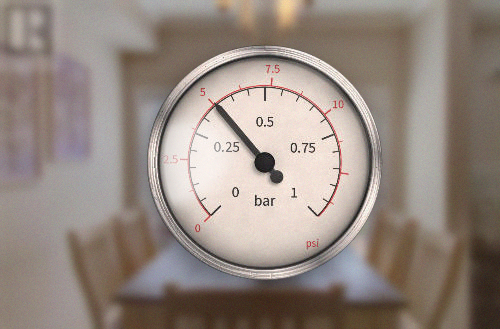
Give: 0.35,bar
